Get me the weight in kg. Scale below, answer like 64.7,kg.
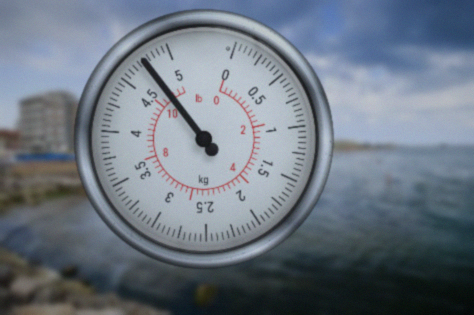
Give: 4.75,kg
